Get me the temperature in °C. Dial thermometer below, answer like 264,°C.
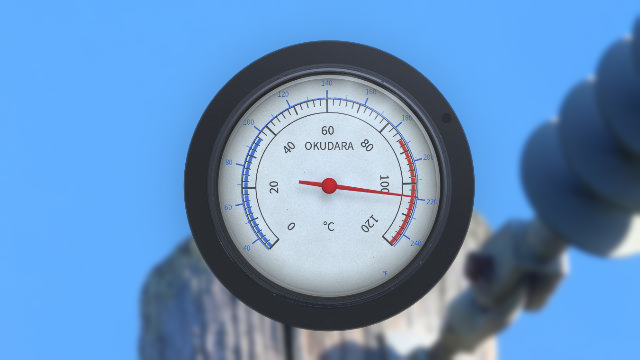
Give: 104,°C
